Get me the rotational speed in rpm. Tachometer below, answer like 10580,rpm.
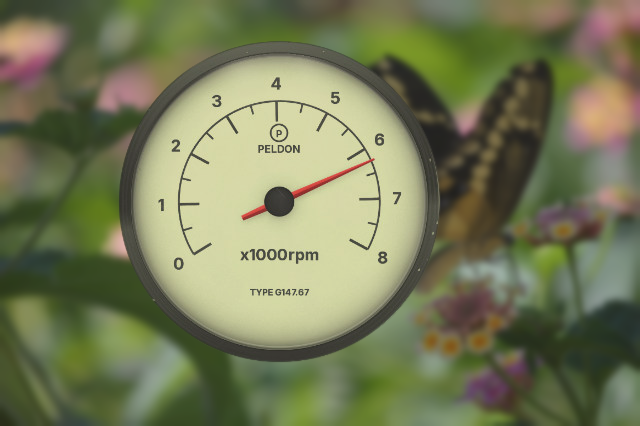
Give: 6250,rpm
